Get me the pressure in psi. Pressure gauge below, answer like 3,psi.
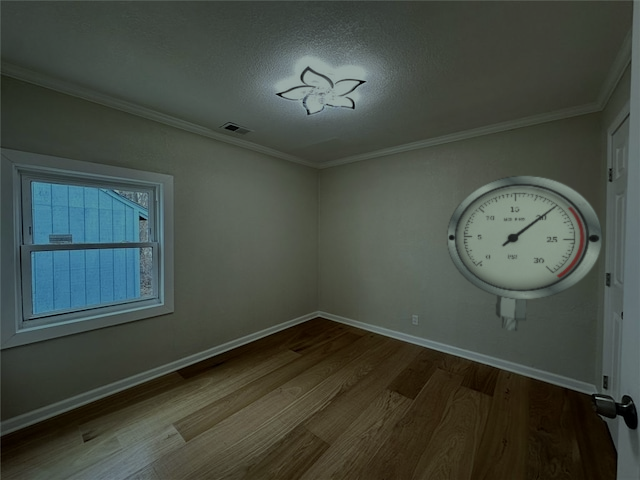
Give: 20,psi
